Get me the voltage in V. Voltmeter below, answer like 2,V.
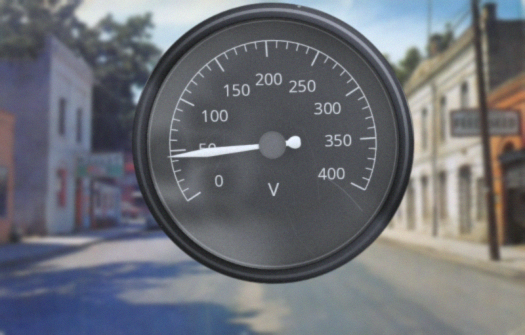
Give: 45,V
